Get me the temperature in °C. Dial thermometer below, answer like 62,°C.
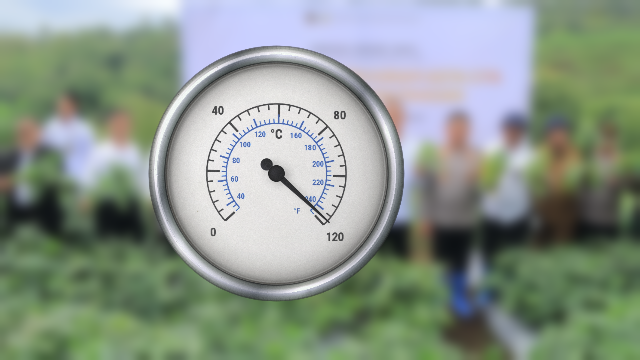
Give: 118,°C
